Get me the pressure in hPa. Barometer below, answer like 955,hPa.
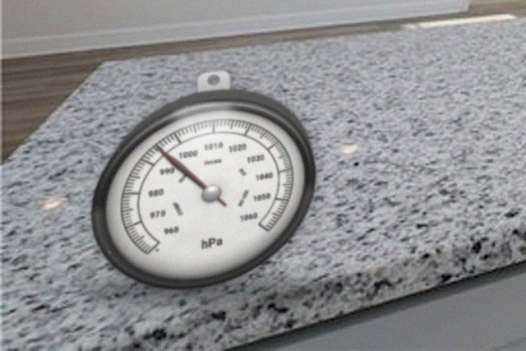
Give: 995,hPa
